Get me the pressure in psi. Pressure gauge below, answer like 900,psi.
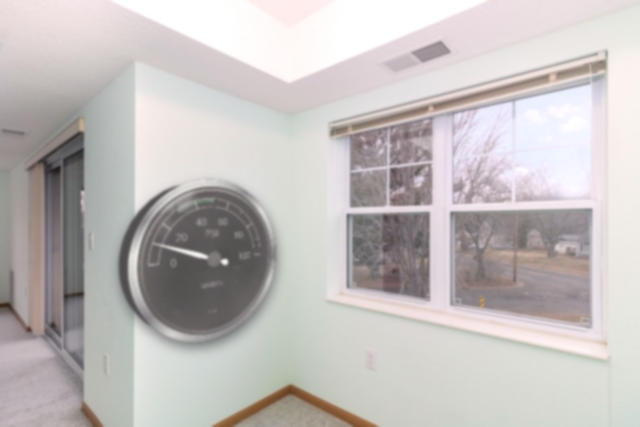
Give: 10,psi
